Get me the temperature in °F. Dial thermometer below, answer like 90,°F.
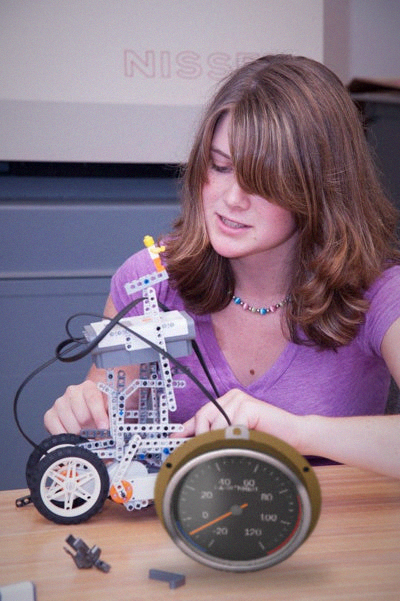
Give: -8,°F
